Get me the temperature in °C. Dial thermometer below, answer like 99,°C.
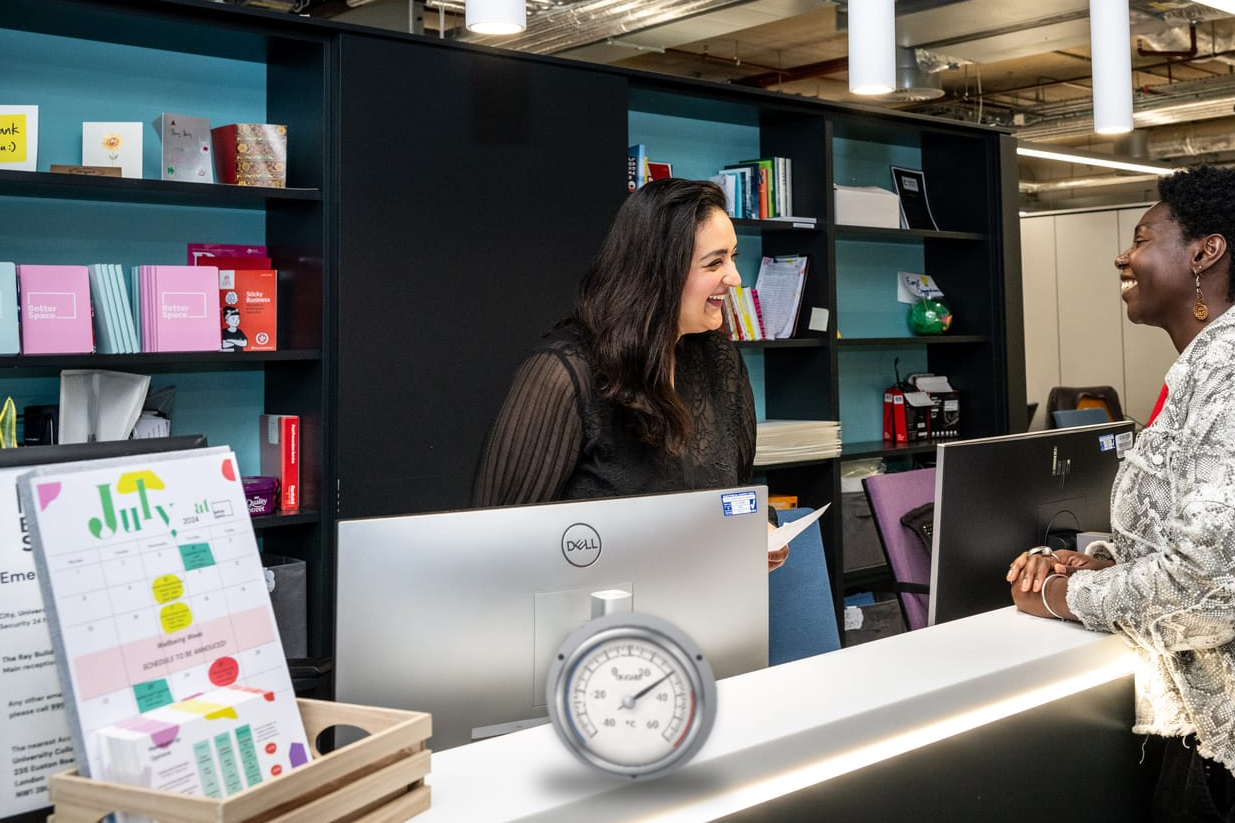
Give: 30,°C
